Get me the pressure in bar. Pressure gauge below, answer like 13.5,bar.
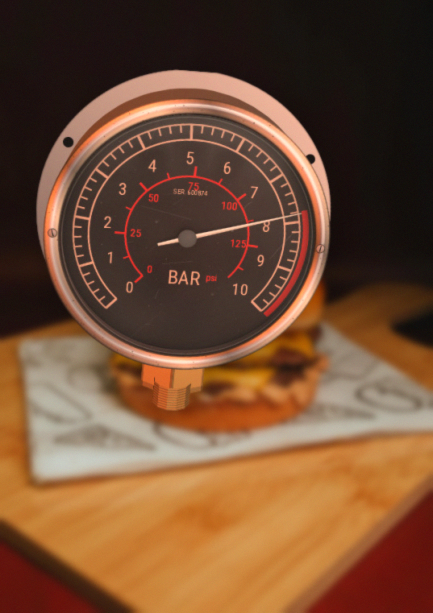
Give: 7.8,bar
